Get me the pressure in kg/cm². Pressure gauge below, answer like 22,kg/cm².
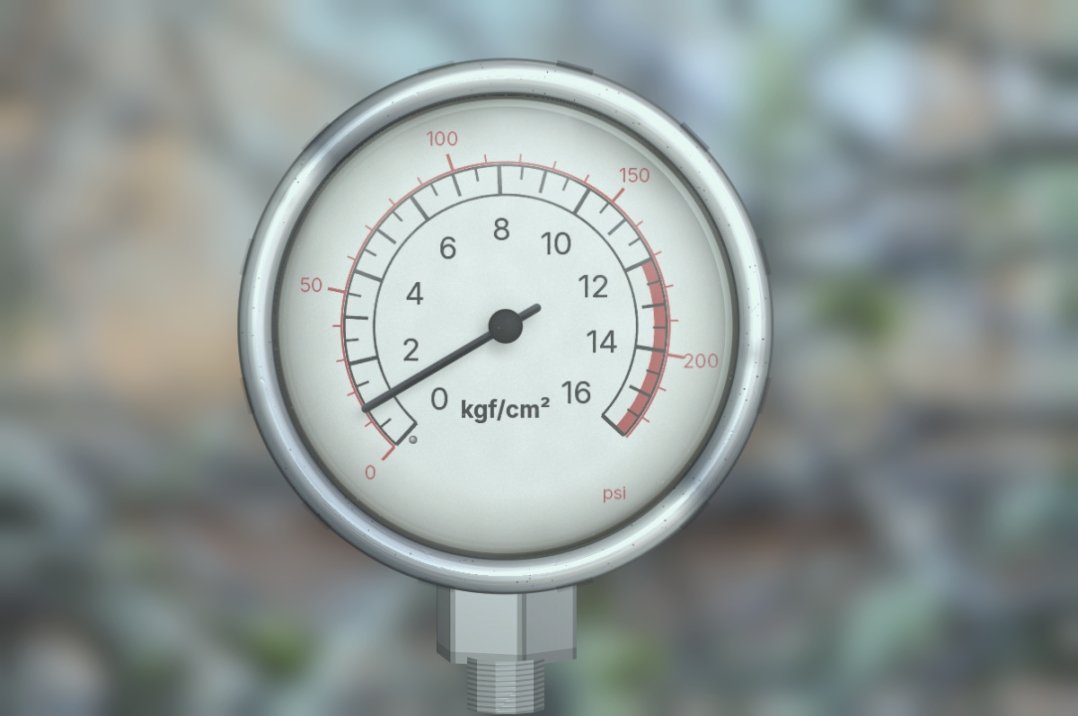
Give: 1,kg/cm²
